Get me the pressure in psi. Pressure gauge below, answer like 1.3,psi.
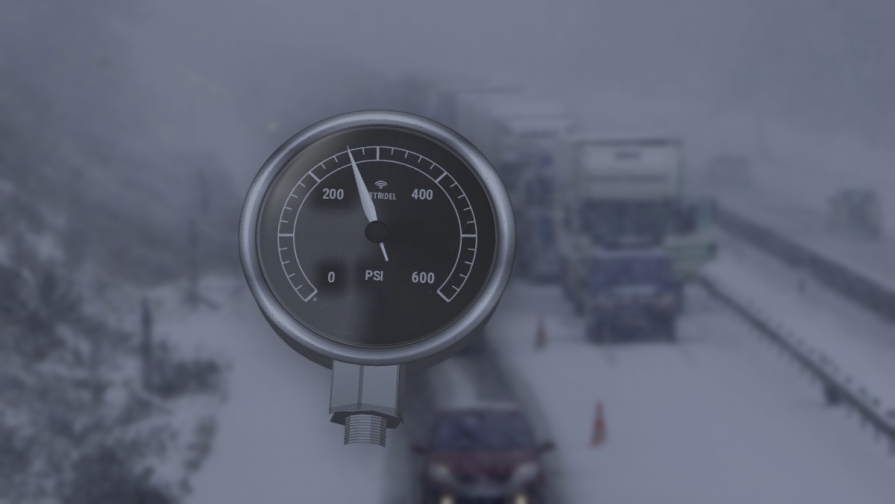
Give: 260,psi
